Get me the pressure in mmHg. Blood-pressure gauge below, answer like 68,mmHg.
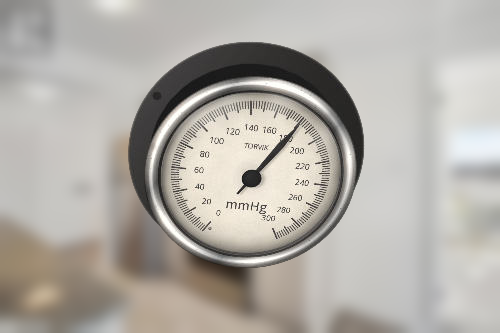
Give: 180,mmHg
